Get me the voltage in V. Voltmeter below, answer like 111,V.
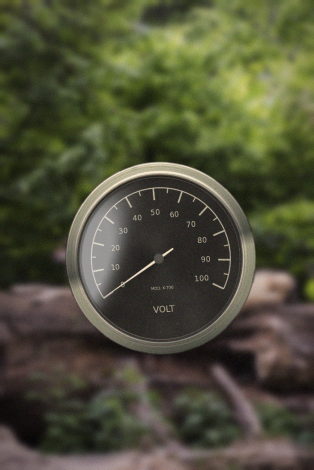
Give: 0,V
